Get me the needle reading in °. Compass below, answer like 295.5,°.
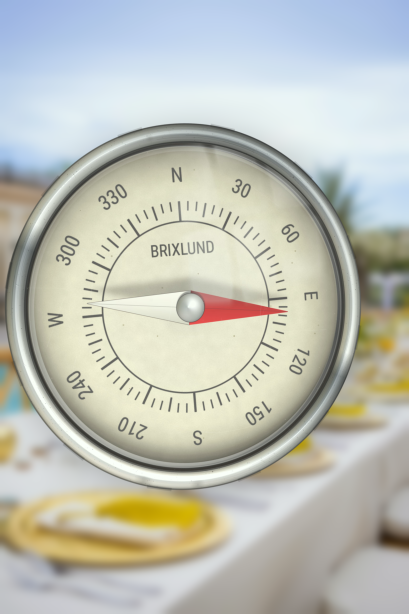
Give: 97.5,°
